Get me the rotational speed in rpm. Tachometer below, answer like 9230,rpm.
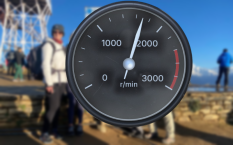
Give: 1700,rpm
